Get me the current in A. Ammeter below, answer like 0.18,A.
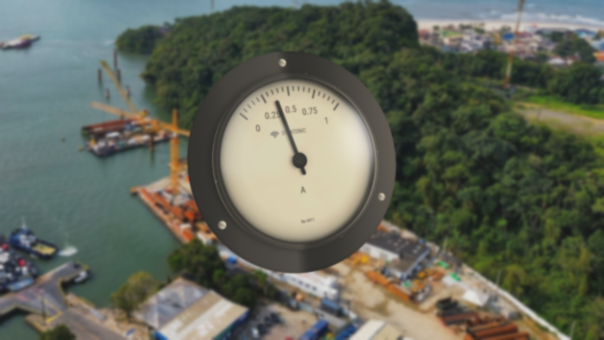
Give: 0.35,A
